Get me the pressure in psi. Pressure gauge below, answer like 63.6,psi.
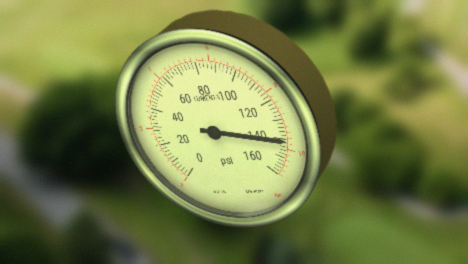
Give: 140,psi
